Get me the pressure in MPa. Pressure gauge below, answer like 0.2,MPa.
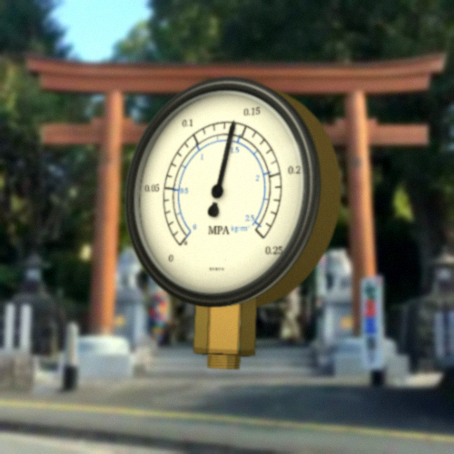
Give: 0.14,MPa
